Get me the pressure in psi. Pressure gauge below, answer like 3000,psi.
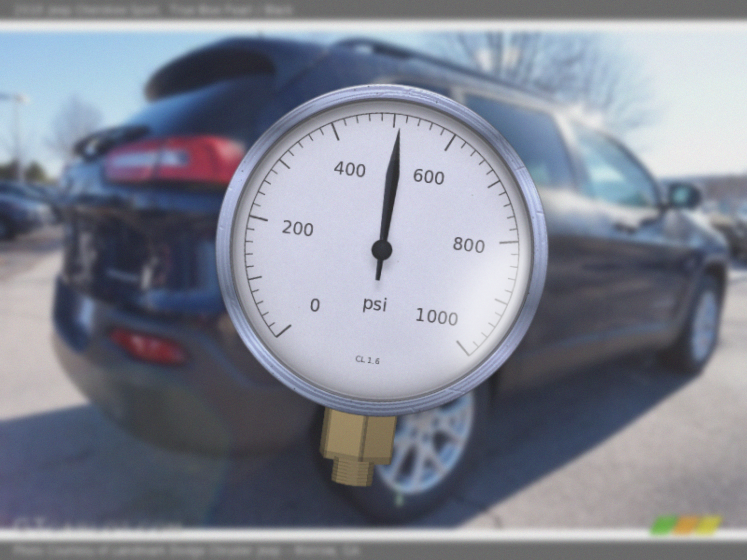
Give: 510,psi
